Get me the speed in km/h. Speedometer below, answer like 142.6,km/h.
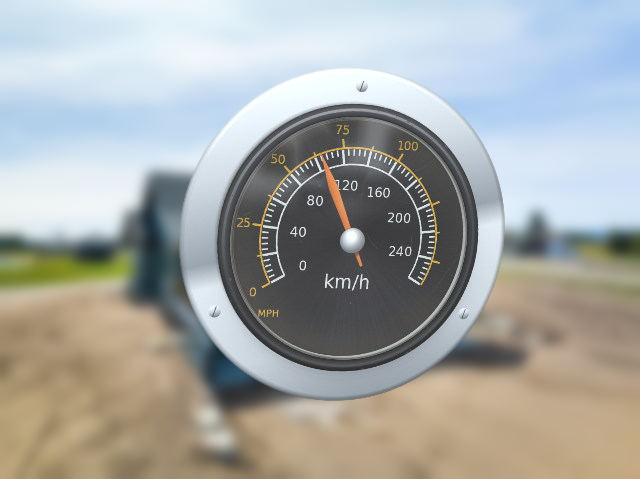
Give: 104,km/h
